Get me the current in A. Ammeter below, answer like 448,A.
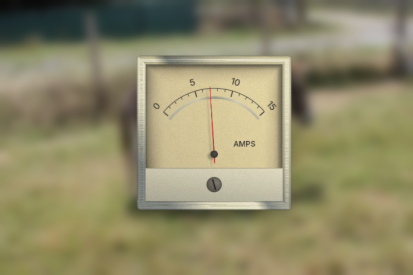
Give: 7,A
